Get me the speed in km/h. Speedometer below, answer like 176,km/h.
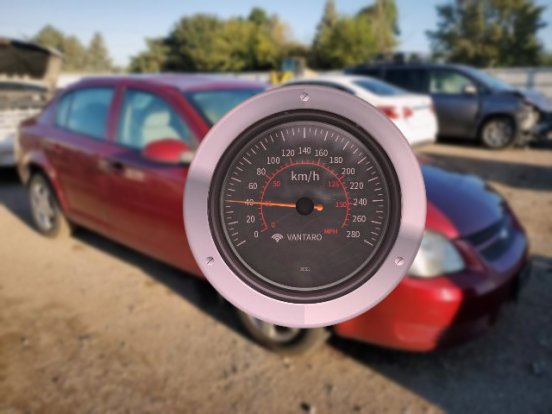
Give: 40,km/h
